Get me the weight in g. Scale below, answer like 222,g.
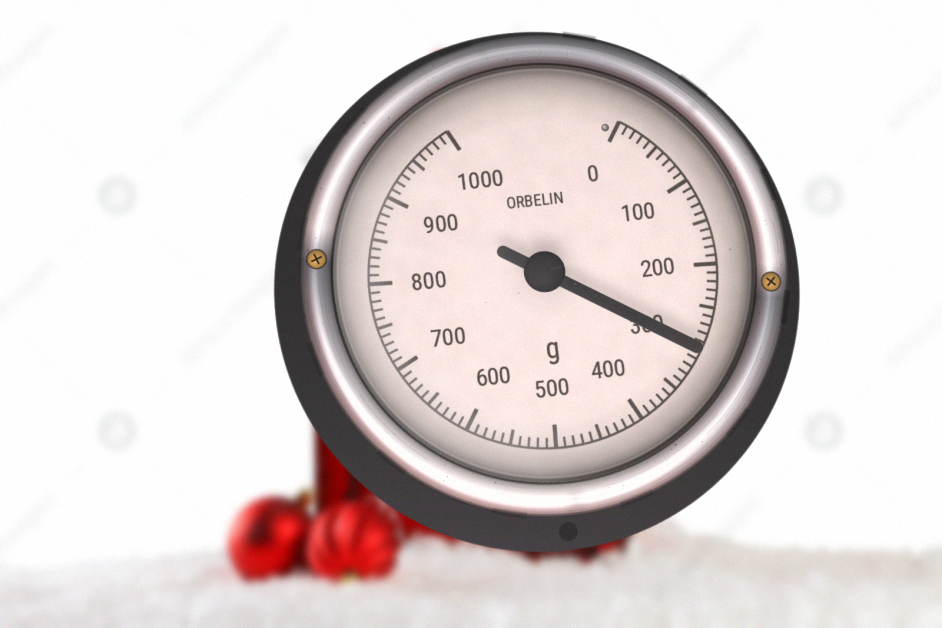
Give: 300,g
